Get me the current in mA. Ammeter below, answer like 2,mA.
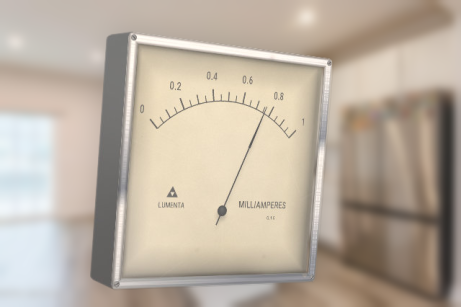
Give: 0.75,mA
